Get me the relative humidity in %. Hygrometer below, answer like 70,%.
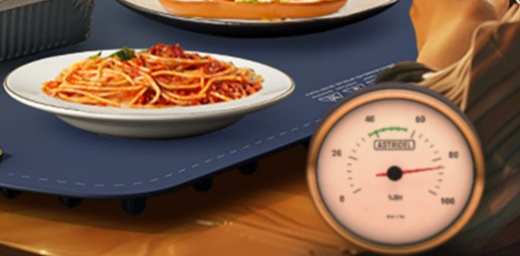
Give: 84,%
